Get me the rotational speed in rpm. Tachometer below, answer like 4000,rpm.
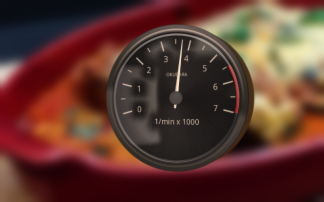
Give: 3750,rpm
